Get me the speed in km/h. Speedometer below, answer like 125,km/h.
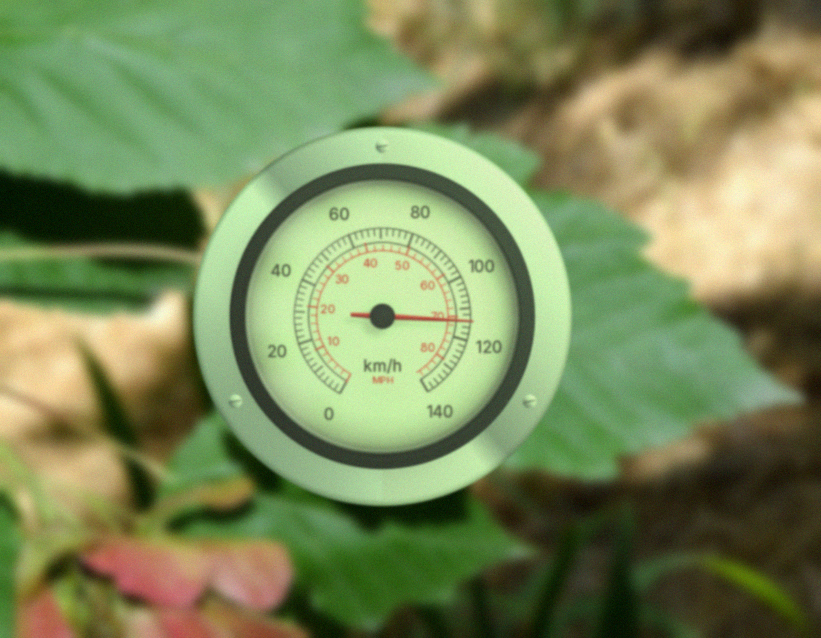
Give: 114,km/h
